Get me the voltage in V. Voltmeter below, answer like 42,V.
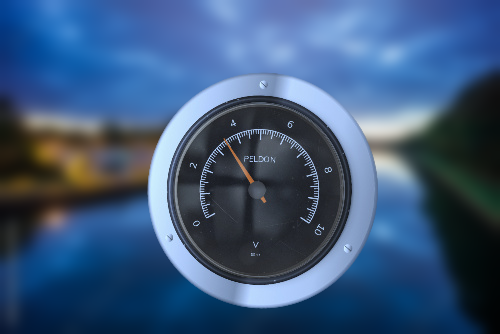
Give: 3.5,V
